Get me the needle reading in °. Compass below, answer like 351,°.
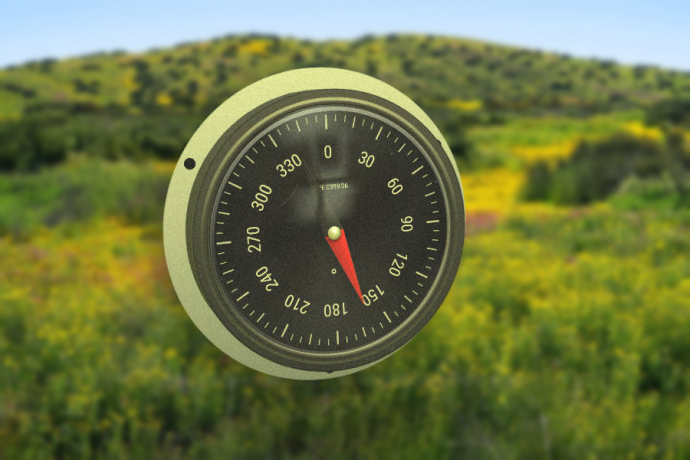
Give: 160,°
